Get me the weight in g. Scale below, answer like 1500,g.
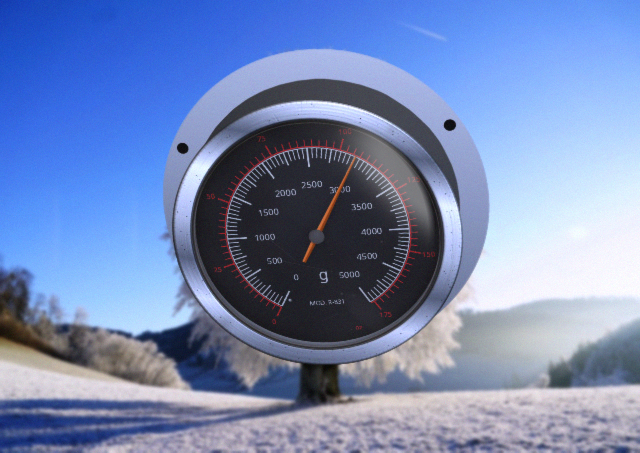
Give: 3000,g
